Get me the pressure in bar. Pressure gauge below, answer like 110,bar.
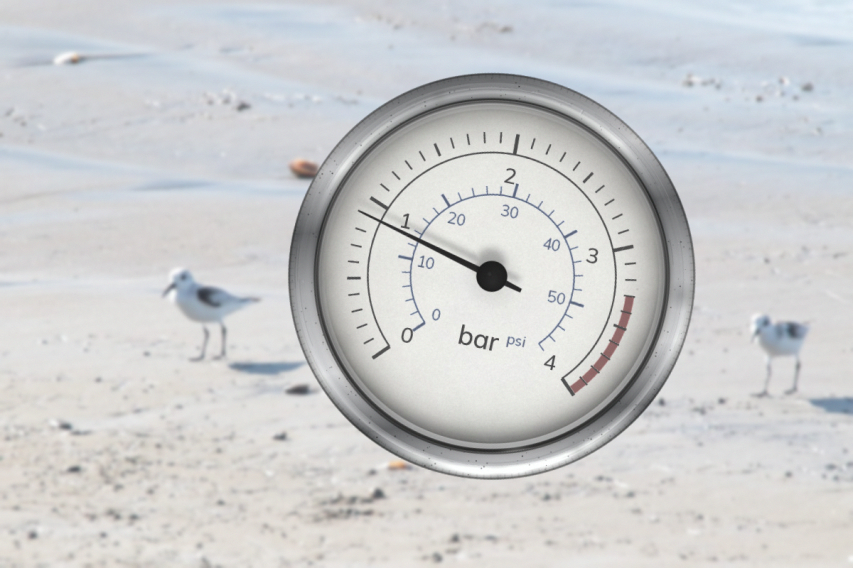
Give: 0.9,bar
